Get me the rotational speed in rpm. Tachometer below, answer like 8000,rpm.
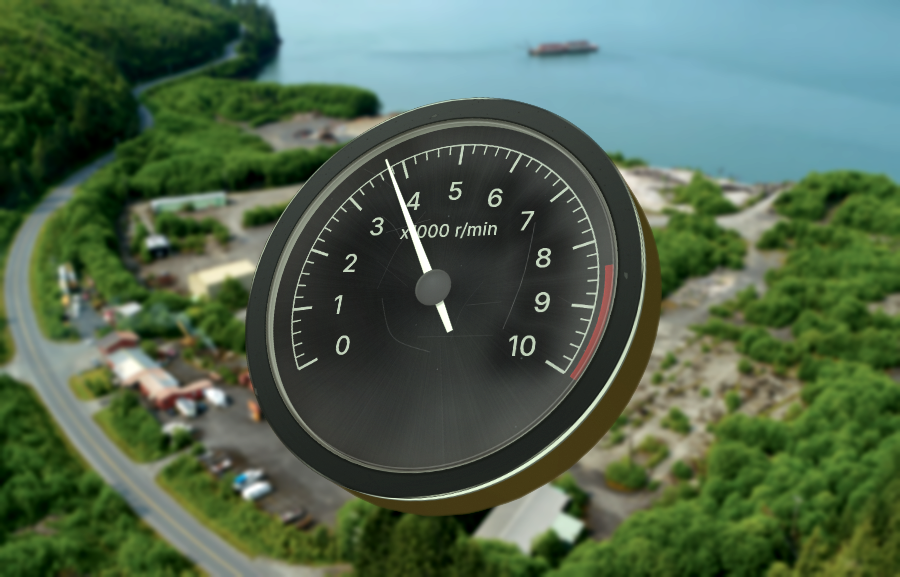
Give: 3800,rpm
